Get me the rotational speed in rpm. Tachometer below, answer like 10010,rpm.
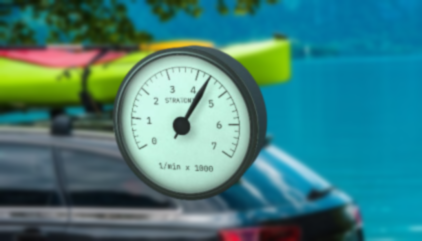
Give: 4400,rpm
